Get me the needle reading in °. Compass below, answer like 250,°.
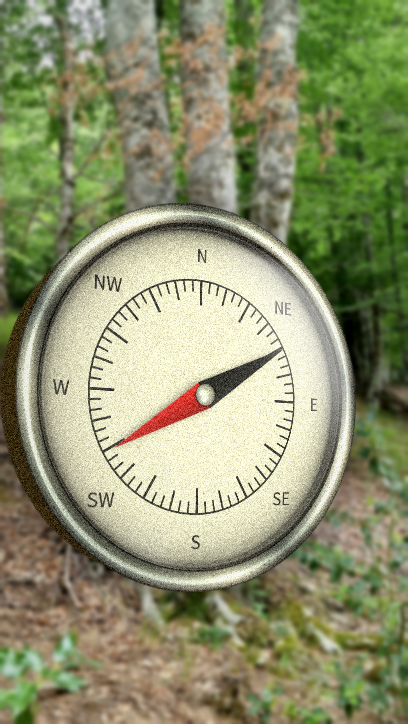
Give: 240,°
